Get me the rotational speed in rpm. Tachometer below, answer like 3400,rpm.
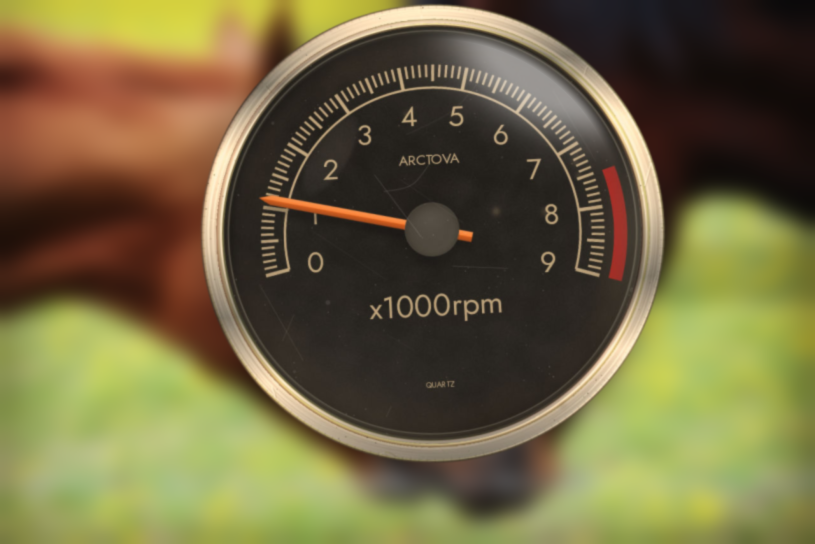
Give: 1100,rpm
